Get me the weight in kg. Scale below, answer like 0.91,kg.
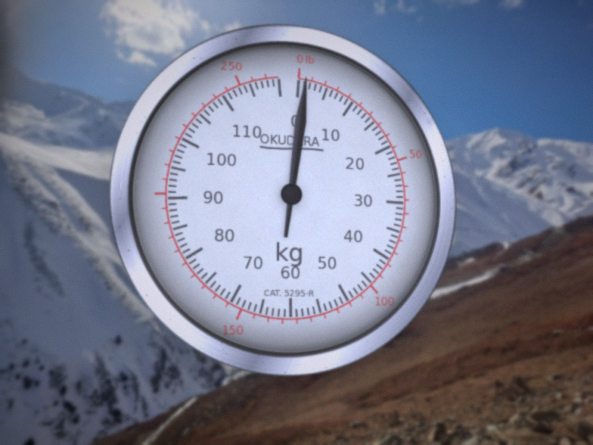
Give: 1,kg
